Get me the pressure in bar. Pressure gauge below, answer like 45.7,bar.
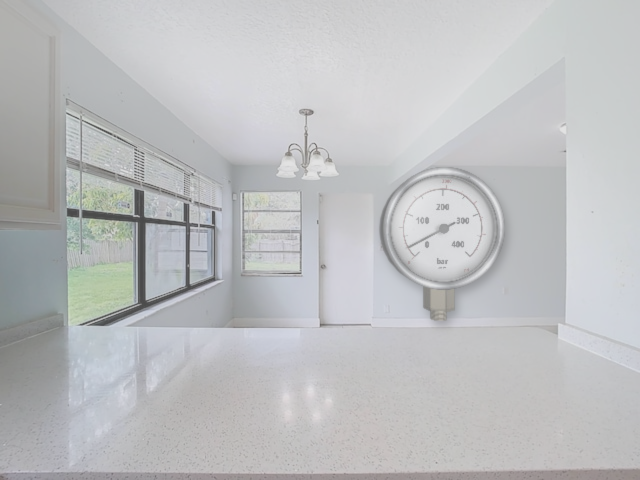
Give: 25,bar
